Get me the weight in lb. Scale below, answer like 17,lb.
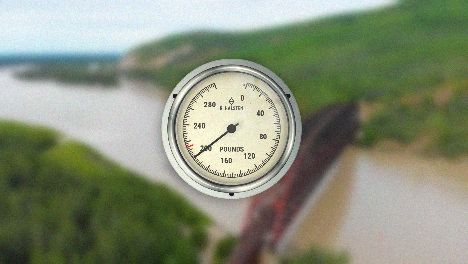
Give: 200,lb
